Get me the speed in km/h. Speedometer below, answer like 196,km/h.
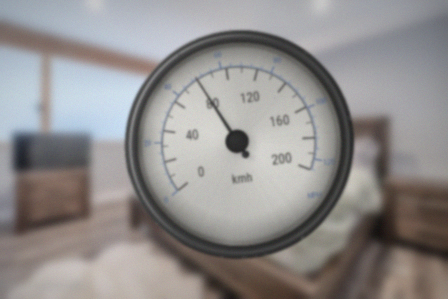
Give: 80,km/h
